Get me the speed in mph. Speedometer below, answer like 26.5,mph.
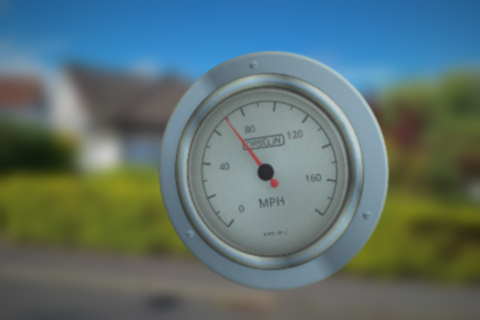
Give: 70,mph
